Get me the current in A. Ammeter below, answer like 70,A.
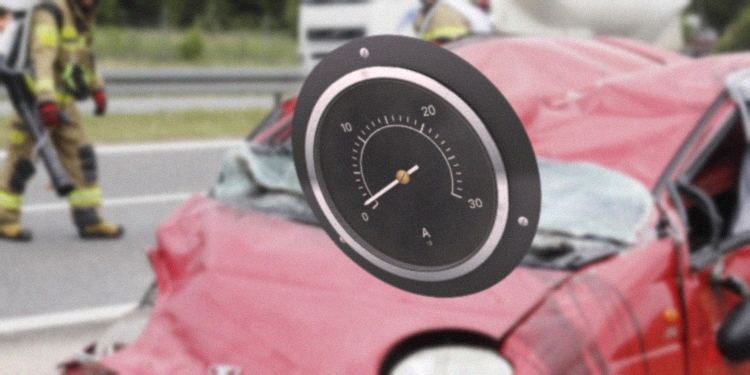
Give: 1,A
